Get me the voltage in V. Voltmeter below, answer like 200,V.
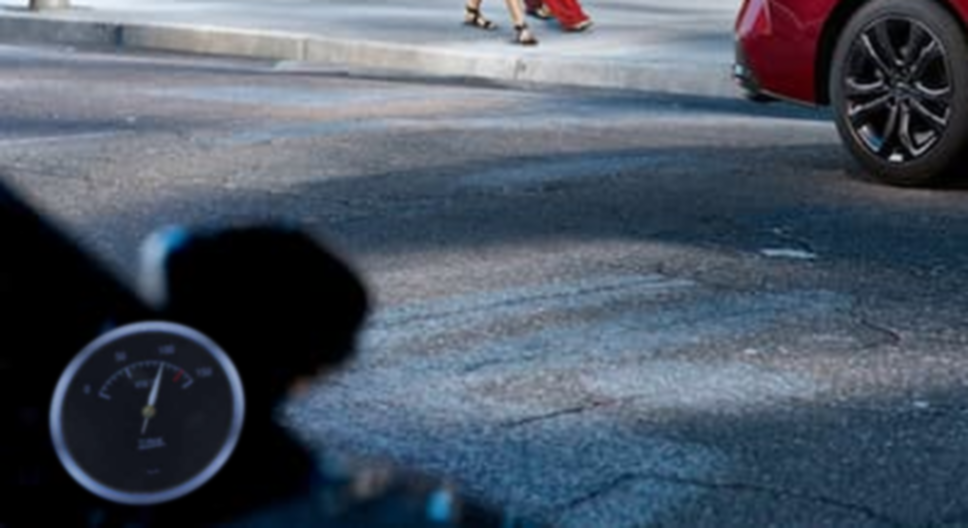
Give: 100,V
